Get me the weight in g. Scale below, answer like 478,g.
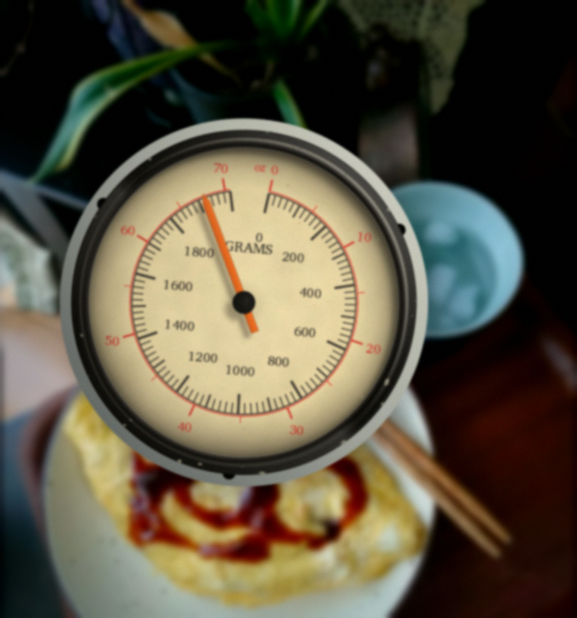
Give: 1920,g
